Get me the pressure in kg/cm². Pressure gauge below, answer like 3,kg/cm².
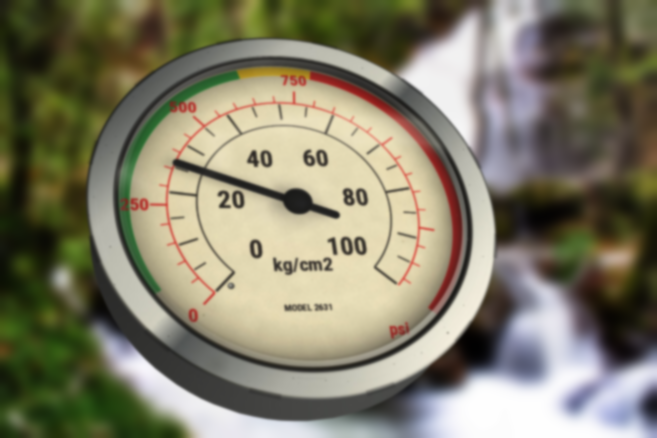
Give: 25,kg/cm²
